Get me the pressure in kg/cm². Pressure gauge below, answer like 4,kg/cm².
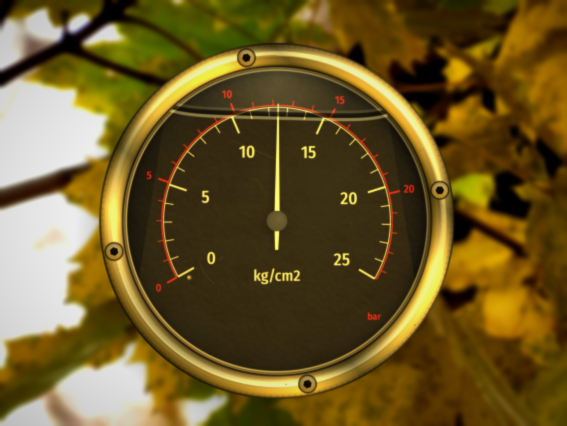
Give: 12.5,kg/cm²
